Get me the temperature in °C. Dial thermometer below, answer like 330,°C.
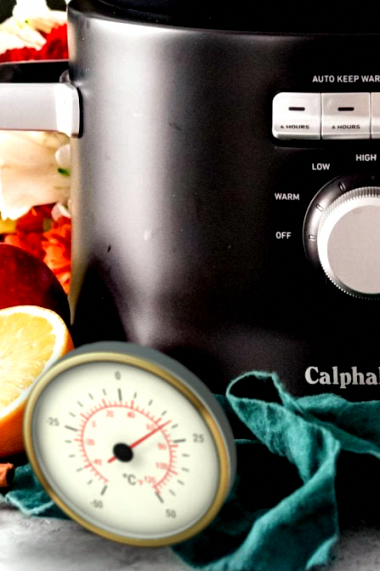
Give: 17.5,°C
